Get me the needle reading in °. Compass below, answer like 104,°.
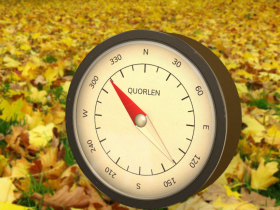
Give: 315,°
